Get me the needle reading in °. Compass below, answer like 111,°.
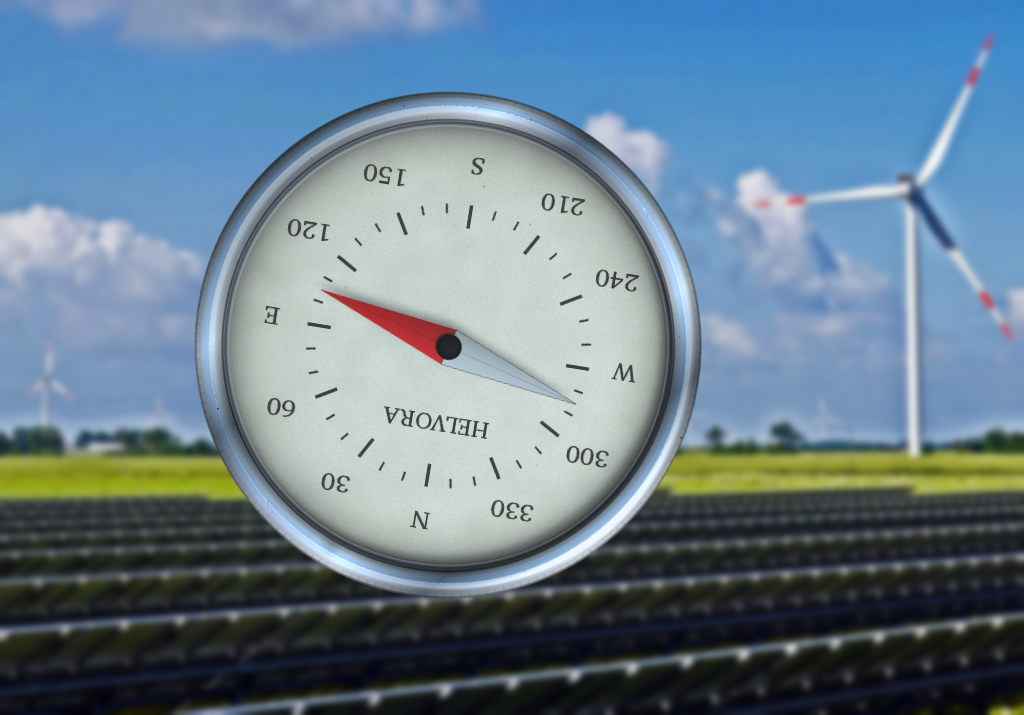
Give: 105,°
